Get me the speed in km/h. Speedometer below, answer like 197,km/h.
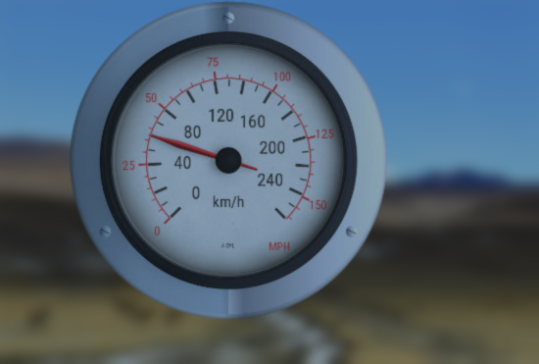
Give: 60,km/h
